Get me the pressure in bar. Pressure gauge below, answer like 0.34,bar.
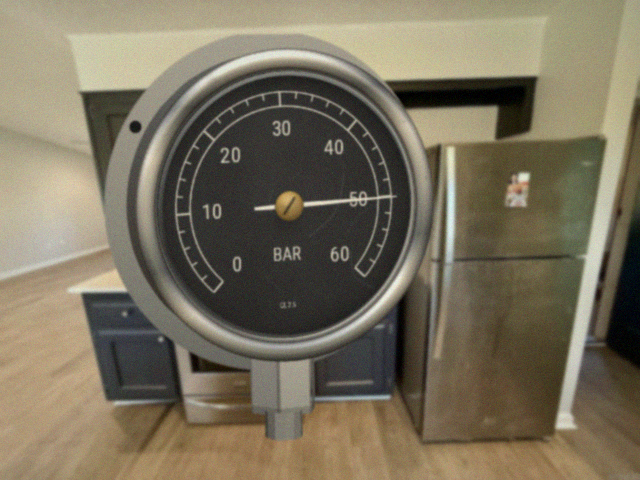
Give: 50,bar
